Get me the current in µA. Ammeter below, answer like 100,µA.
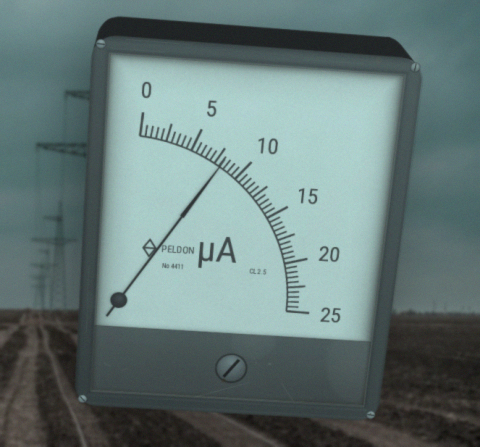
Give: 8,µA
